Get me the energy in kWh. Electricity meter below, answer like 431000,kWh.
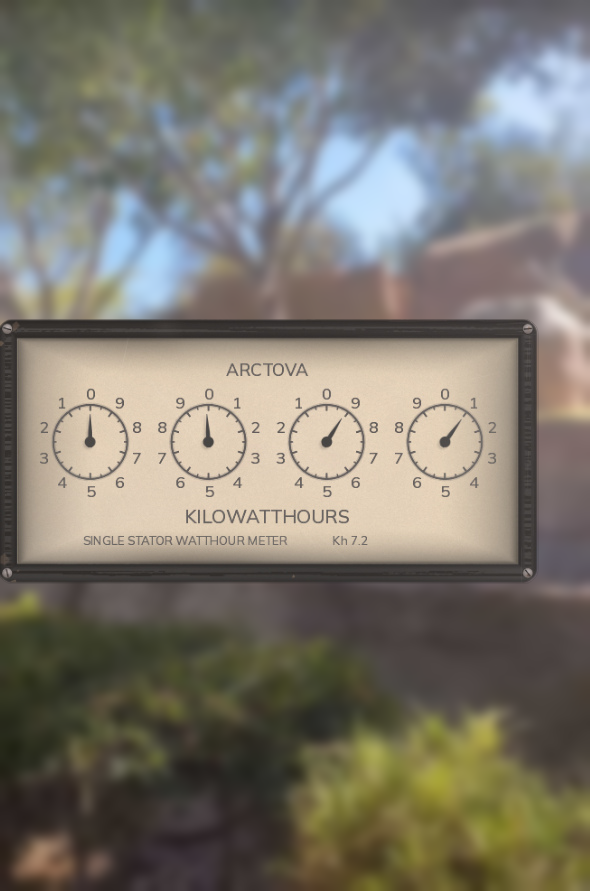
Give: 9991,kWh
